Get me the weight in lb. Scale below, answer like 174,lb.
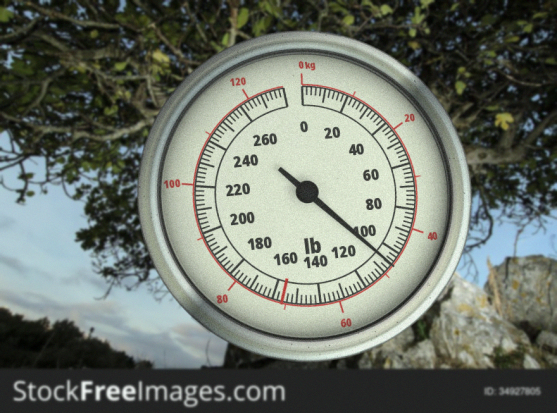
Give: 106,lb
